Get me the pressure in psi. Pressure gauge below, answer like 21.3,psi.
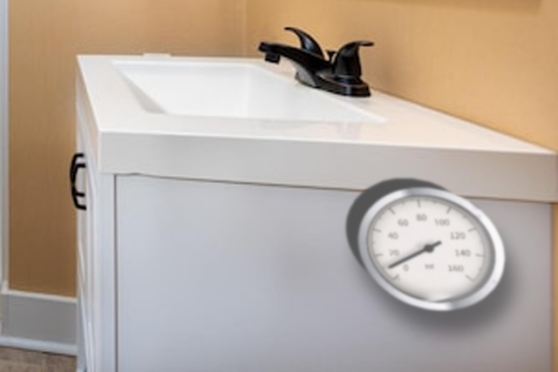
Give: 10,psi
